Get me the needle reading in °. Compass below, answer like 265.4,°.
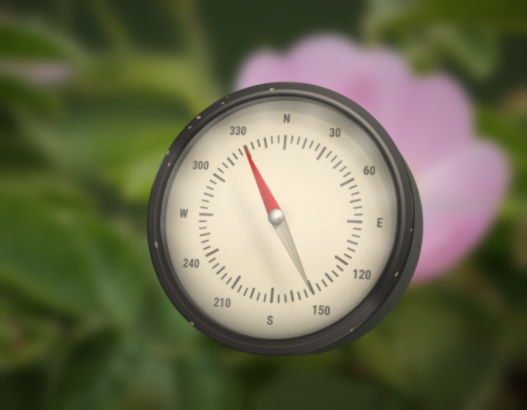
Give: 330,°
